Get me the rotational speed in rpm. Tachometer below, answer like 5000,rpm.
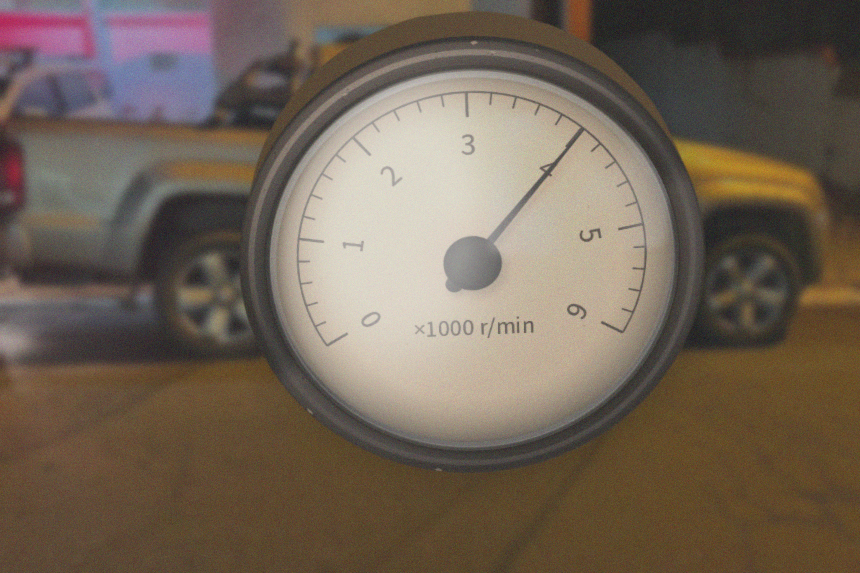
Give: 4000,rpm
